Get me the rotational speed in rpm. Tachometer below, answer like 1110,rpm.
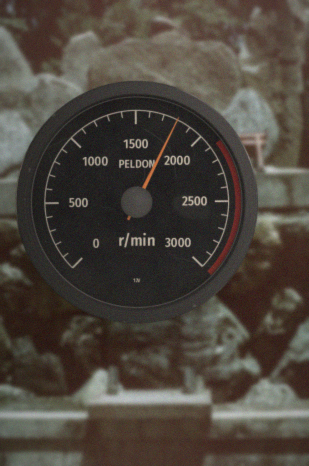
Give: 1800,rpm
